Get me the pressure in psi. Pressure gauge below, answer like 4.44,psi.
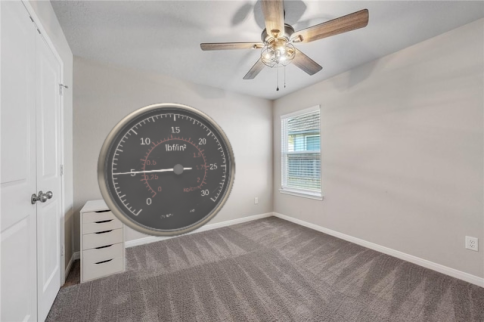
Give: 5,psi
